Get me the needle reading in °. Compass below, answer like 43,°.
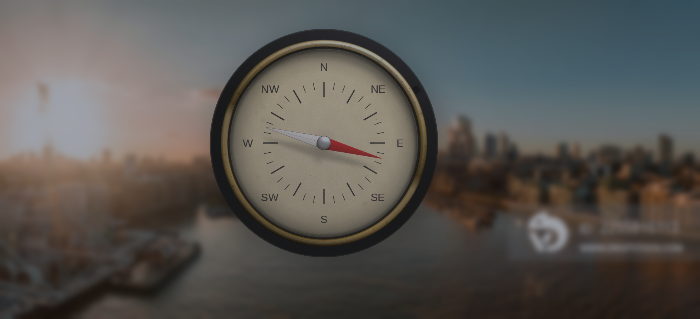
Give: 105,°
